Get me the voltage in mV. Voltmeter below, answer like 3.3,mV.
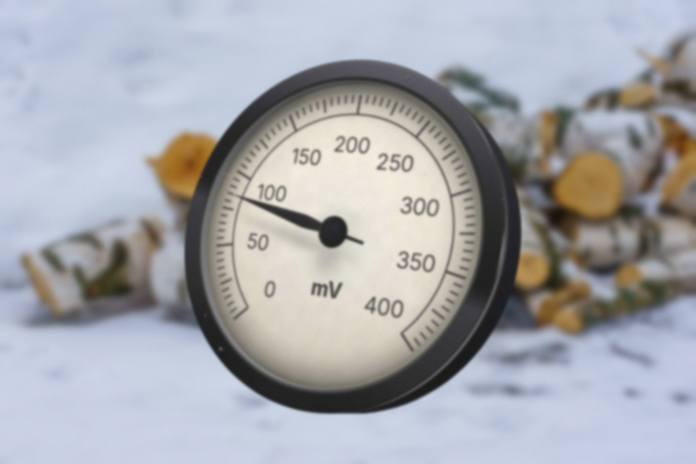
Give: 85,mV
